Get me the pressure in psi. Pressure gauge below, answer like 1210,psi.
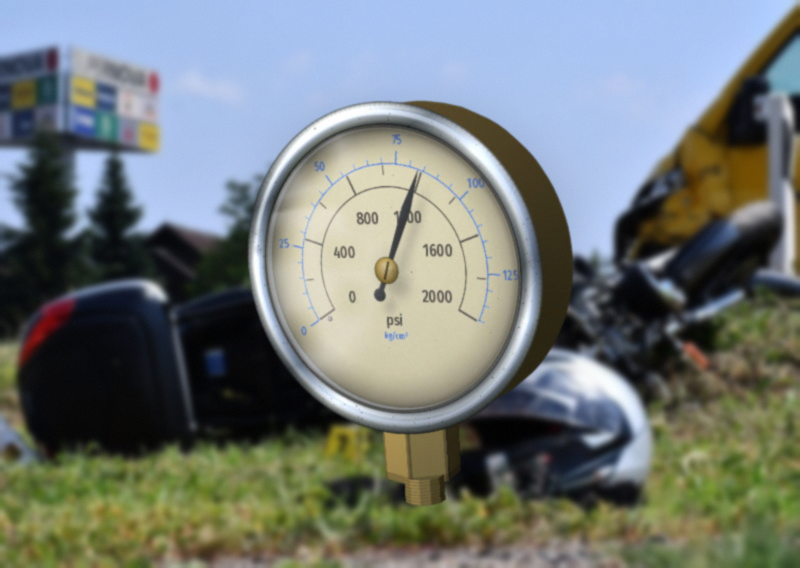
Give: 1200,psi
